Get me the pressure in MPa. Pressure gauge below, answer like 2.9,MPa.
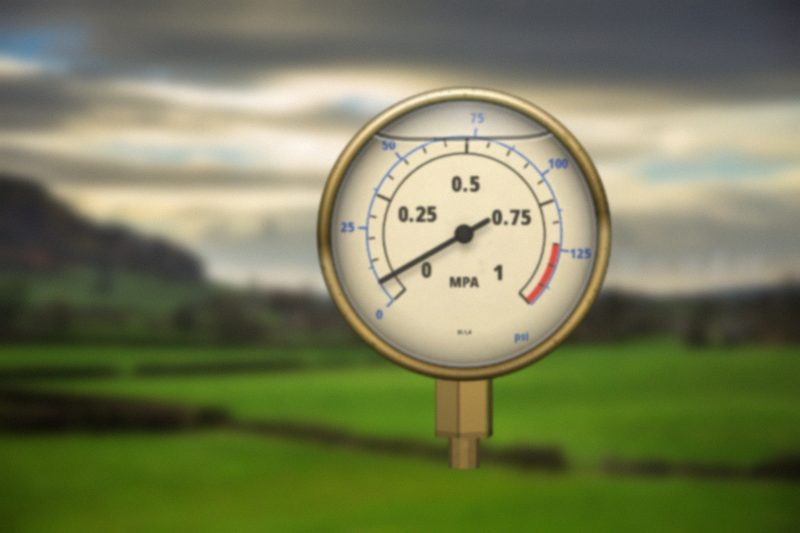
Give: 0.05,MPa
